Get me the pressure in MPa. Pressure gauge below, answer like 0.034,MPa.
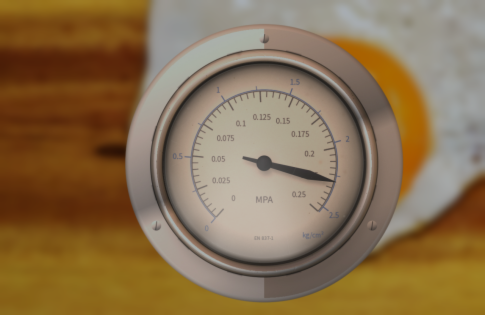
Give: 0.225,MPa
